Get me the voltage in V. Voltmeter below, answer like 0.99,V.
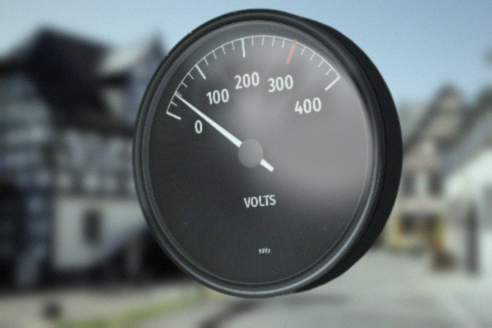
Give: 40,V
